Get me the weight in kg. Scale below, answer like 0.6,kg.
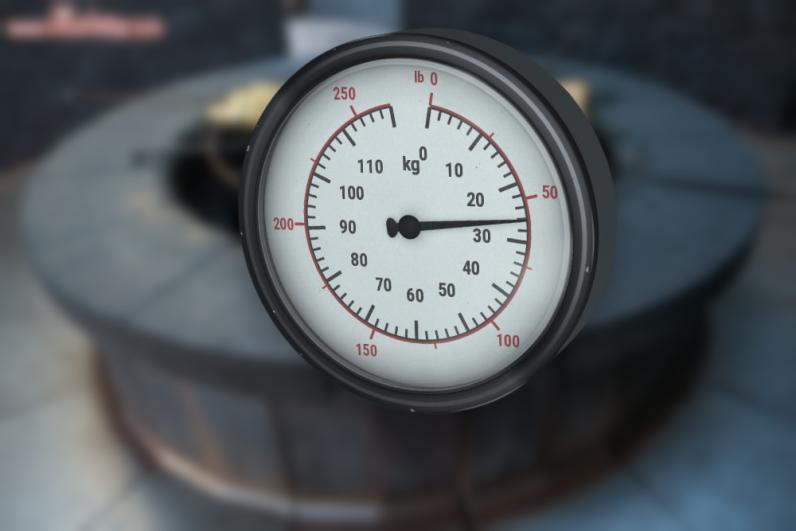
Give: 26,kg
